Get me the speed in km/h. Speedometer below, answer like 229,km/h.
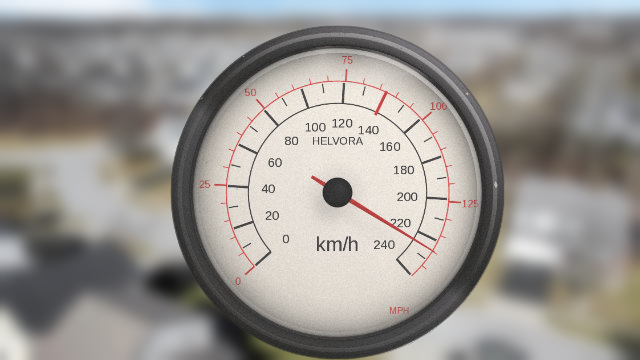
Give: 225,km/h
